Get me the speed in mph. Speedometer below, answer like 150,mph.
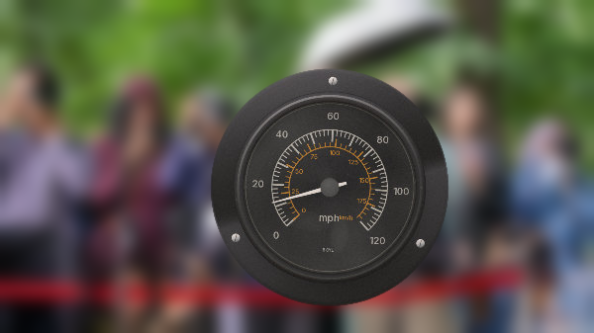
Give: 12,mph
